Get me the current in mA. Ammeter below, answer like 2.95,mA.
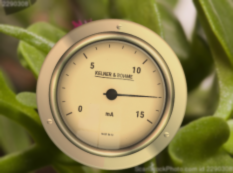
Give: 13,mA
